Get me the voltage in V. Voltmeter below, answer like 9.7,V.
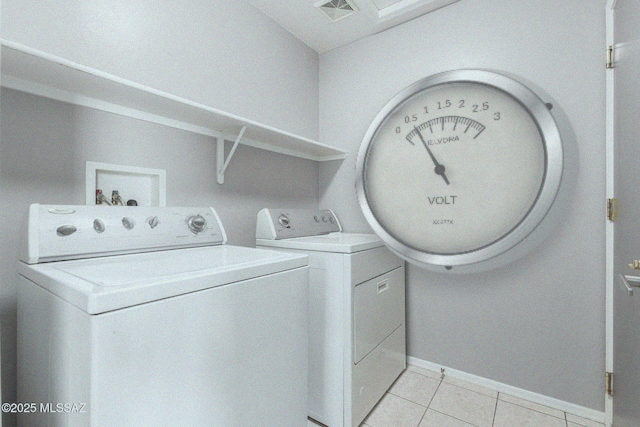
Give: 0.5,V
